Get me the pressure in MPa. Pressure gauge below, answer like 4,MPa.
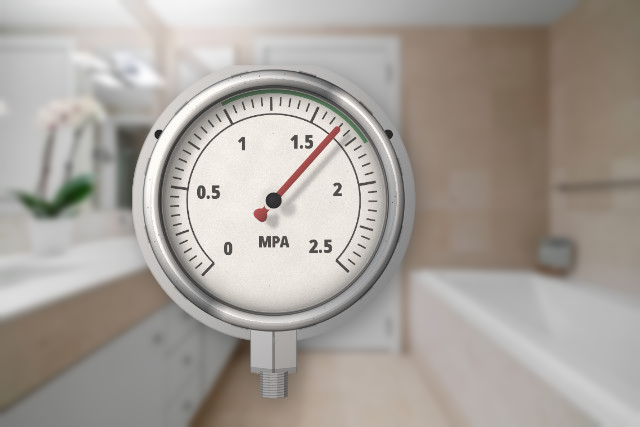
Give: 1.65,MPa
